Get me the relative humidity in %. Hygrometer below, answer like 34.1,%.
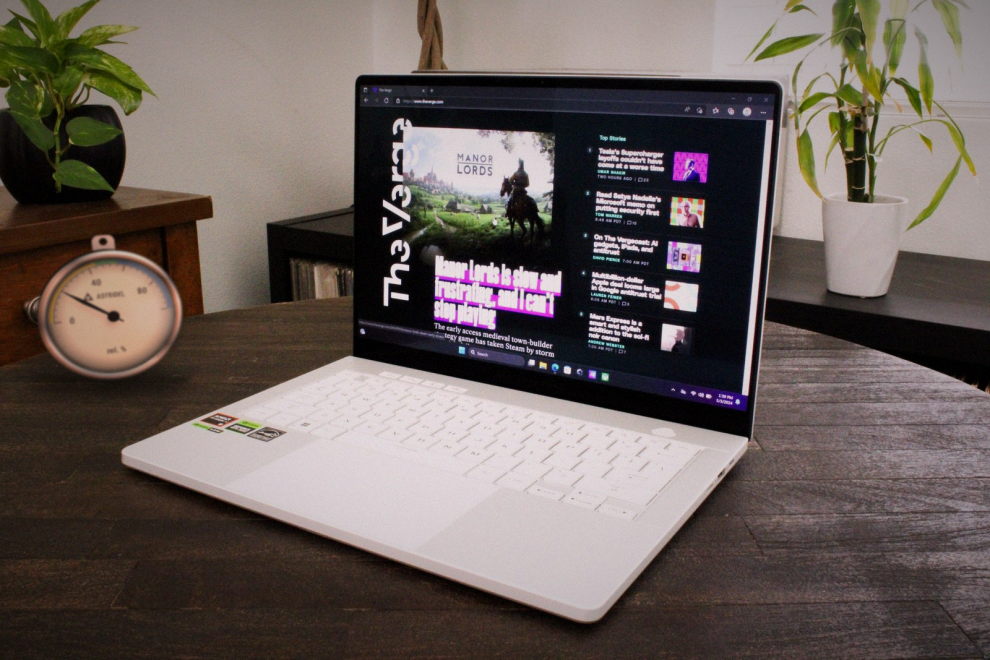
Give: 20,%
